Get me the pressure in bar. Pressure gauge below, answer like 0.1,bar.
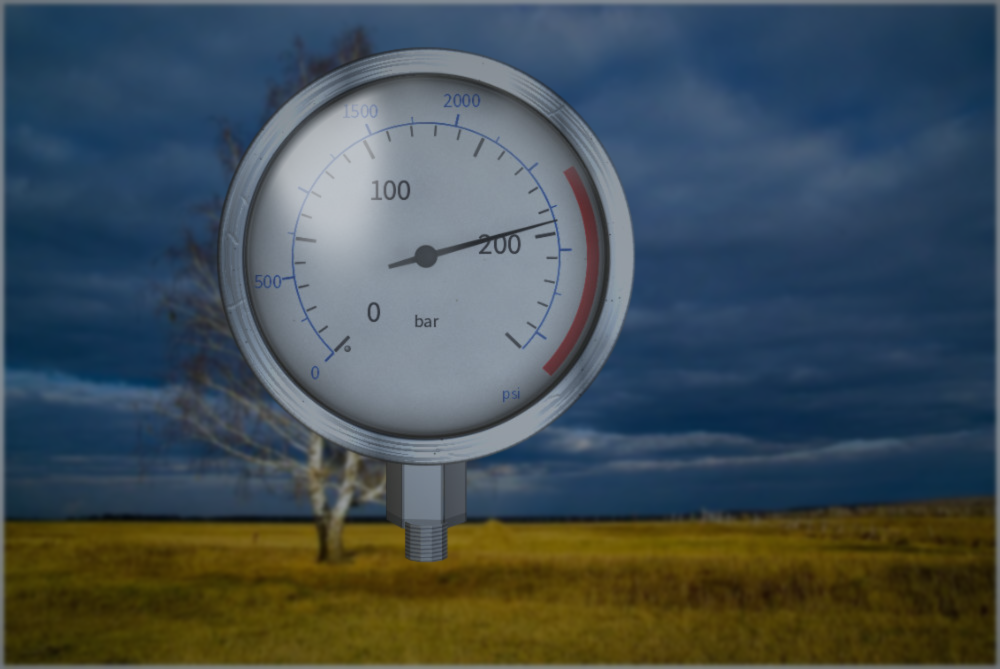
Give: 195,bar
